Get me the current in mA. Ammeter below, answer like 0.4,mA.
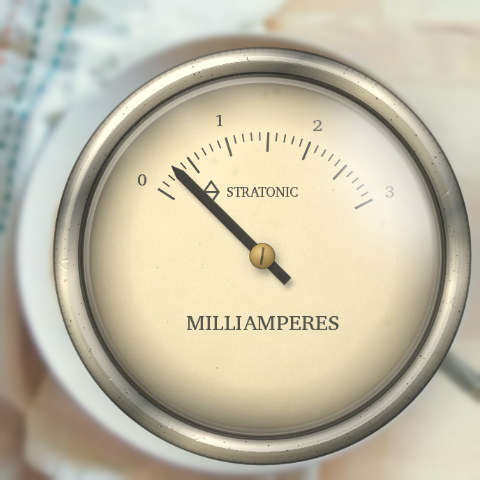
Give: 0.3,mA
